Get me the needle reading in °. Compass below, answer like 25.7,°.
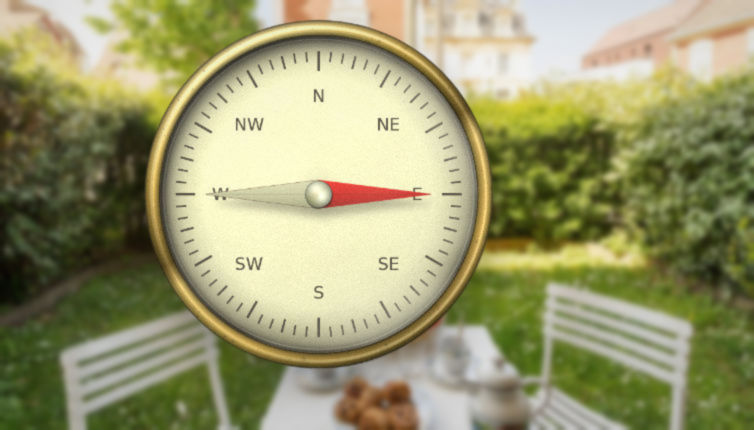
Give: 90,°
